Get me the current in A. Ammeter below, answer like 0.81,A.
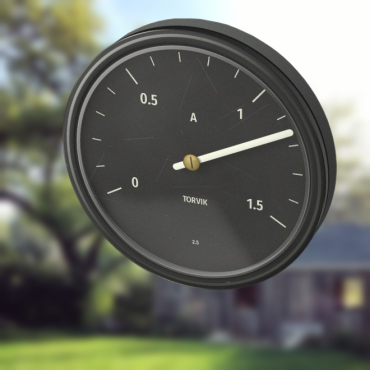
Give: 1.15,A
